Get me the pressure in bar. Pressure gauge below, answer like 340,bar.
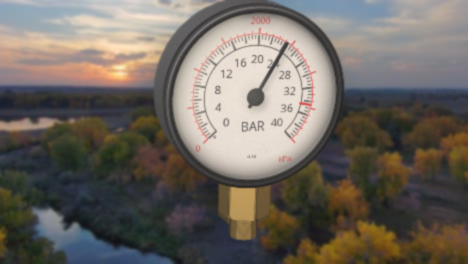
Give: 24,bar
